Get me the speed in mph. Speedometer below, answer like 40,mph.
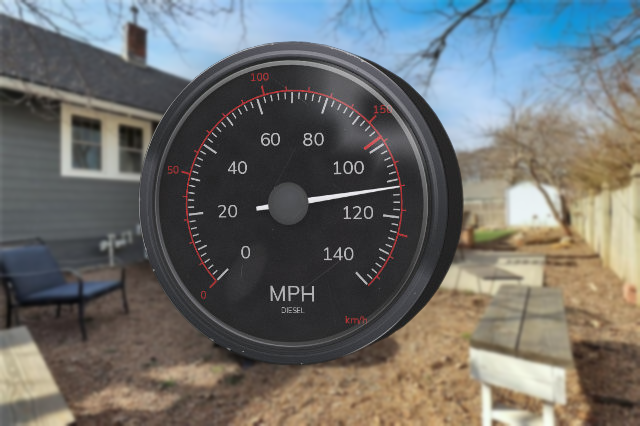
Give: 112,mph
